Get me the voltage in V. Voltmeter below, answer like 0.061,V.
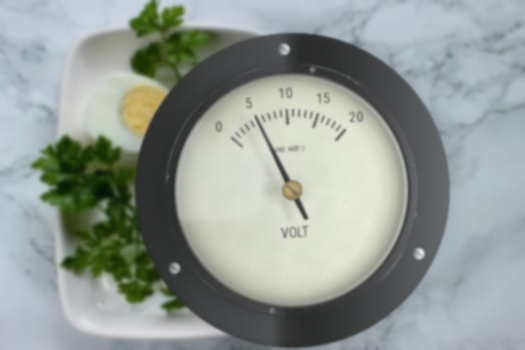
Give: 5,V
